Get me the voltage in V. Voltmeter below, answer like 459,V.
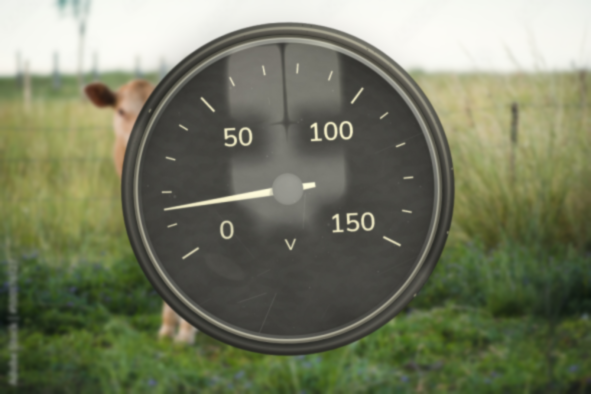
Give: 15,V
